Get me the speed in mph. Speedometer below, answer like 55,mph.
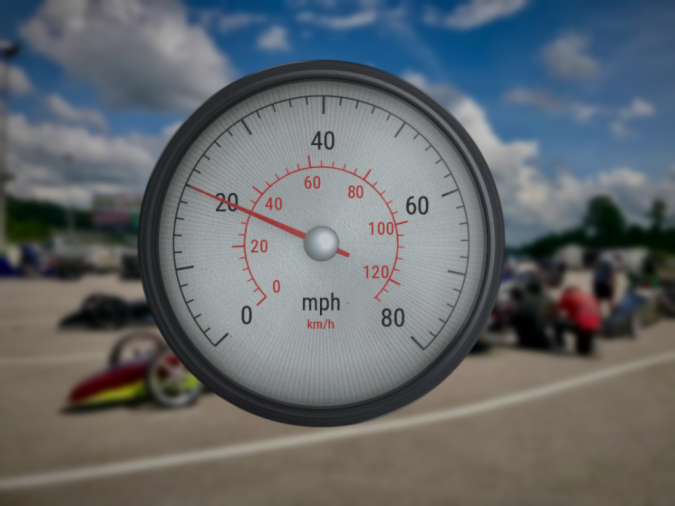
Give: 20,mph
